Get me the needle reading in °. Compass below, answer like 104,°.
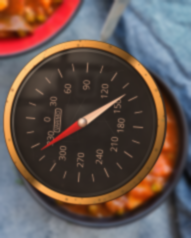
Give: 322.5,°
